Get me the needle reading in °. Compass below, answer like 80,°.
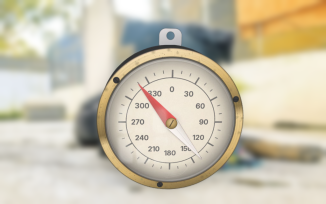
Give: 320,°
